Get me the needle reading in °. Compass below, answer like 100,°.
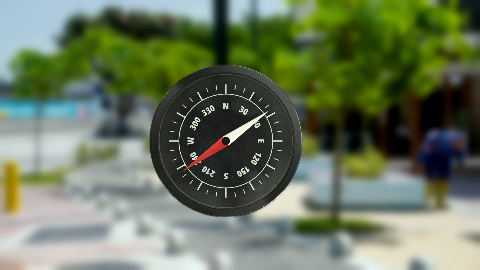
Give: 235,°
